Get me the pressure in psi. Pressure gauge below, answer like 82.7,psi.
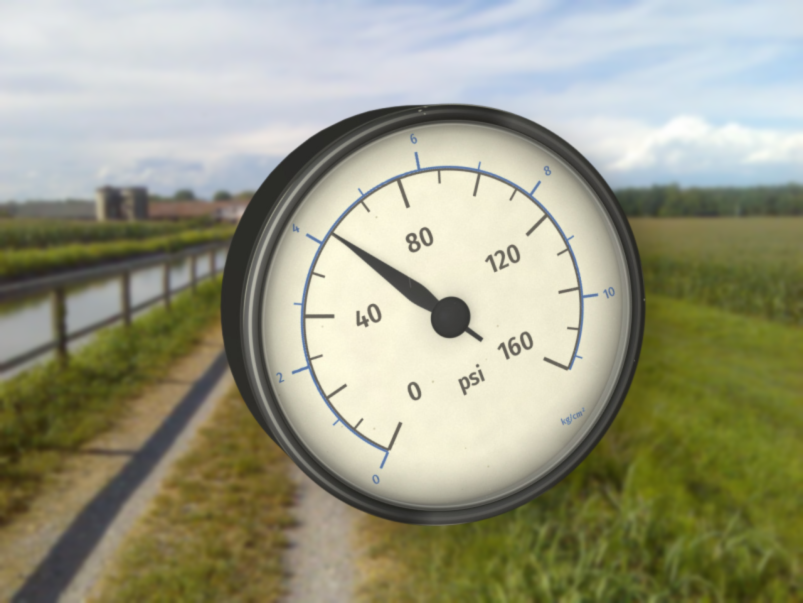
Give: 60,psi
